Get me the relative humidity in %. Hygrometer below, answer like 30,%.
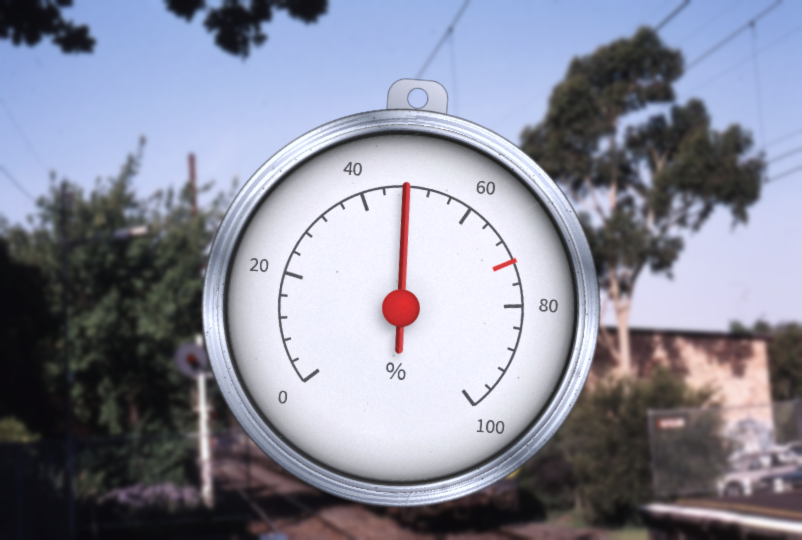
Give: 48,%
